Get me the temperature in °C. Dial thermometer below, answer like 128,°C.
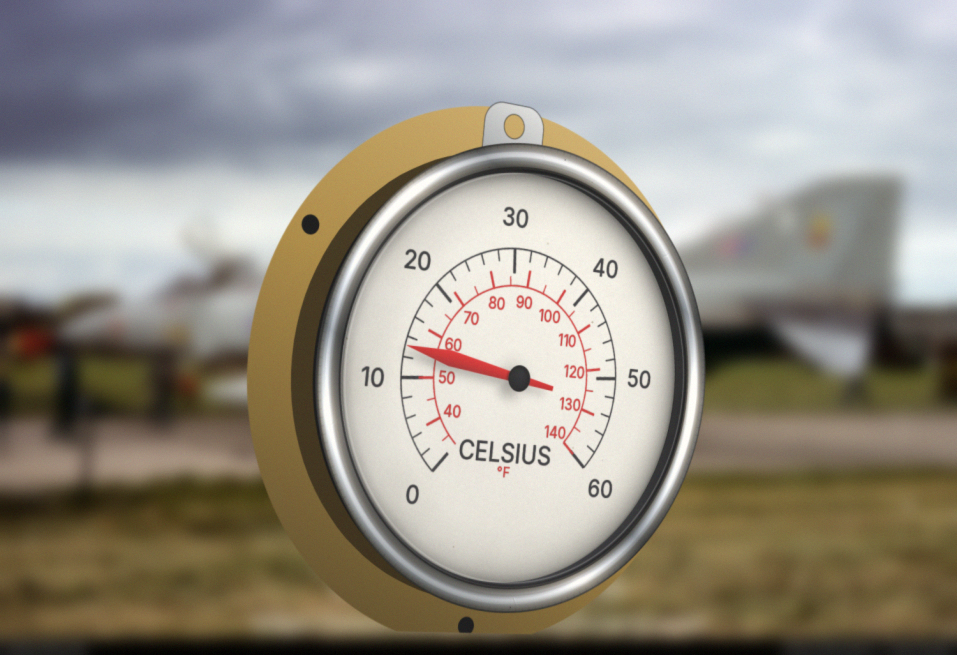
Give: 13,°C
